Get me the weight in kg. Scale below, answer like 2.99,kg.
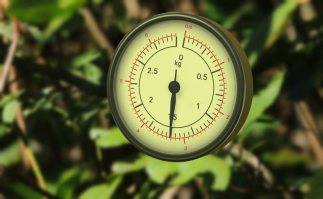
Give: 1.5,kg
